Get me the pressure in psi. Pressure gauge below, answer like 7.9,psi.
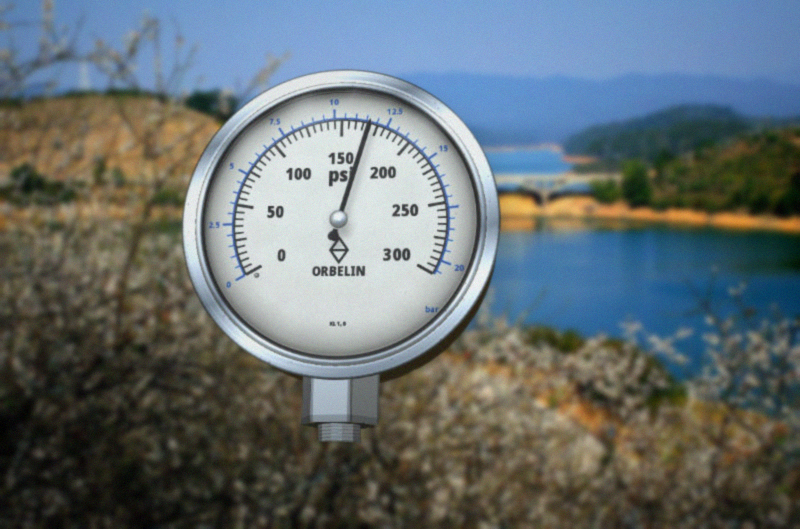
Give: 170,psi
